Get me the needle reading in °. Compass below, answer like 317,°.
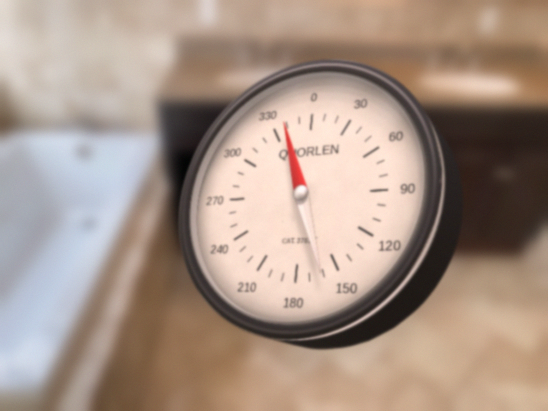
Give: 340,°
